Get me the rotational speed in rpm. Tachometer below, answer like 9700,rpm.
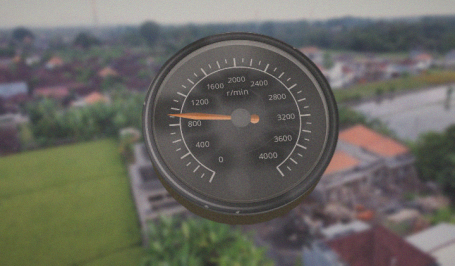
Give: 900,rpm
